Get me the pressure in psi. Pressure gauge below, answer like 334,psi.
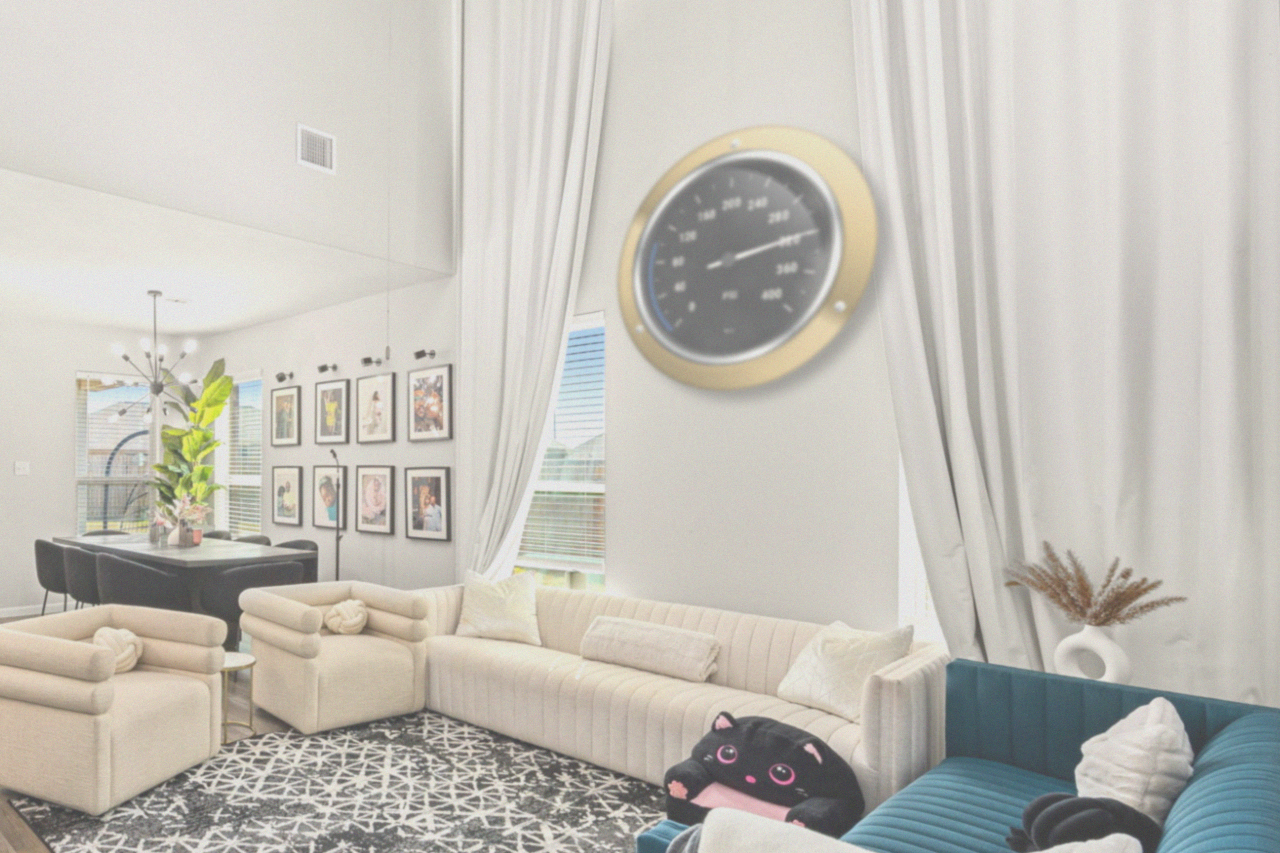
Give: 320,psi
